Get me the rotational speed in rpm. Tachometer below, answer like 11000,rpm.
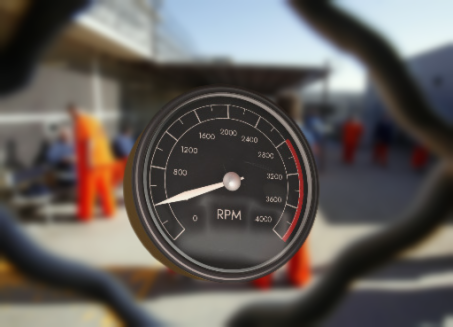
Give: 400,rpm
